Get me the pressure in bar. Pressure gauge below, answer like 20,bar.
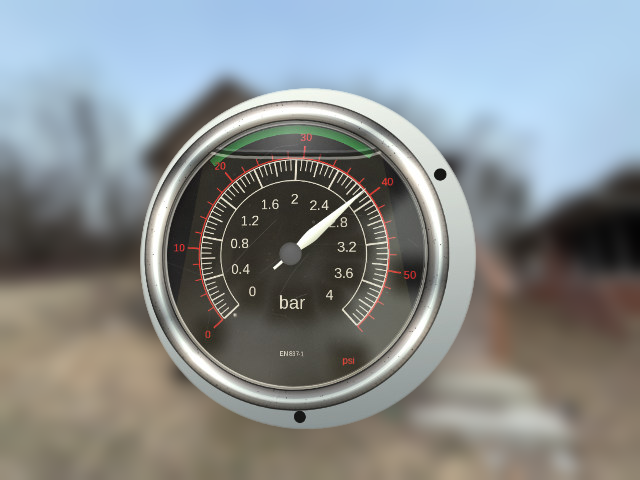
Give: 2.7,bar
